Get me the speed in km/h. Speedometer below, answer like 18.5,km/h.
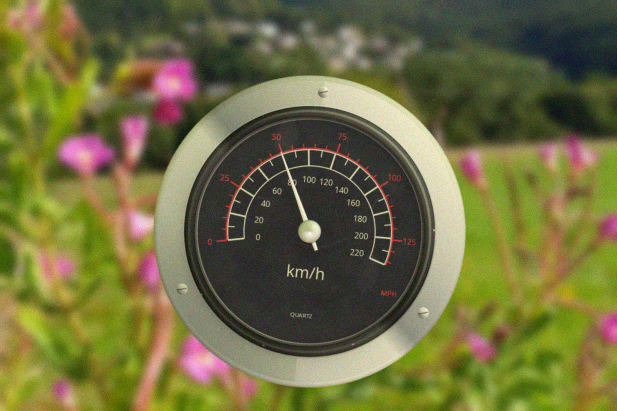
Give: 80,km/h
